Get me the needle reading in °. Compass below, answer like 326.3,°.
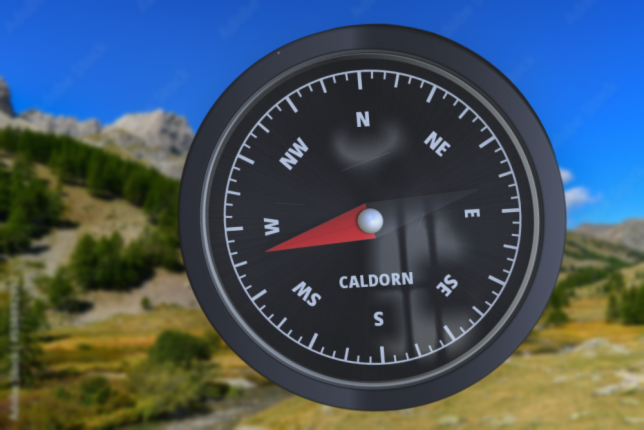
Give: 257.5,°
